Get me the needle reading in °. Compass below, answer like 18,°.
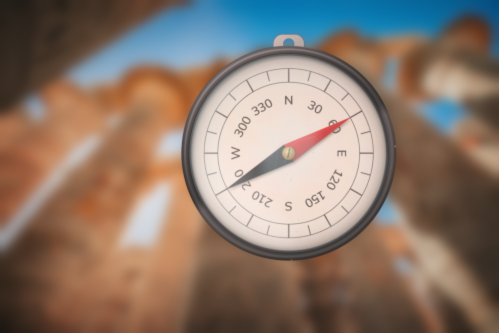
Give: 60,°
